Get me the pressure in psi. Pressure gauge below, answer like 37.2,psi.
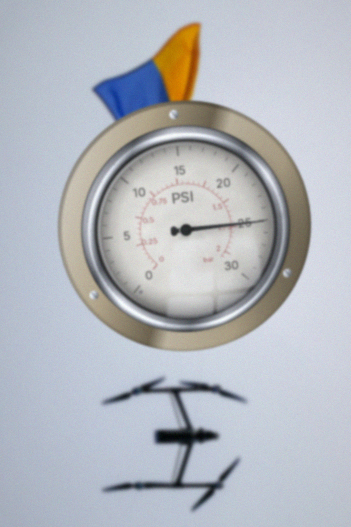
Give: 25,psi
